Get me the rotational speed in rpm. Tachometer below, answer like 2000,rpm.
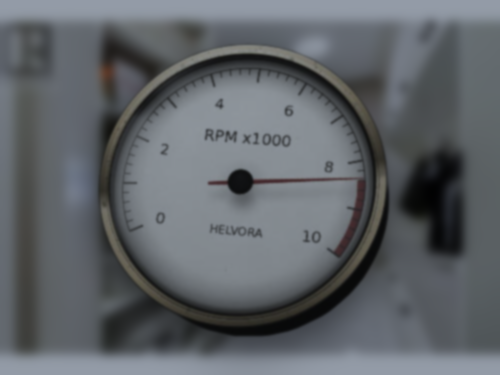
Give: 8400,rpm
